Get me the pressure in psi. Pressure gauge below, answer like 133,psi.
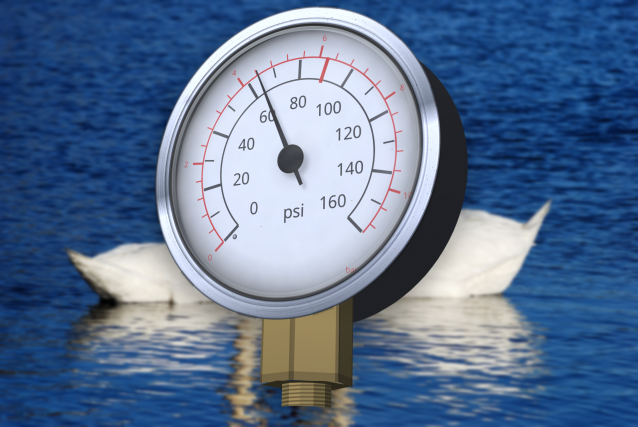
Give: 65,psi
